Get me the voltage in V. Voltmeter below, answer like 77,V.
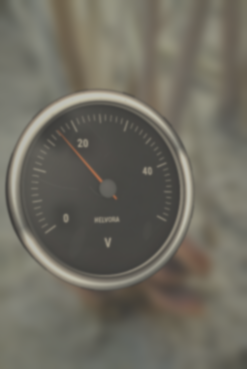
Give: 17,V
